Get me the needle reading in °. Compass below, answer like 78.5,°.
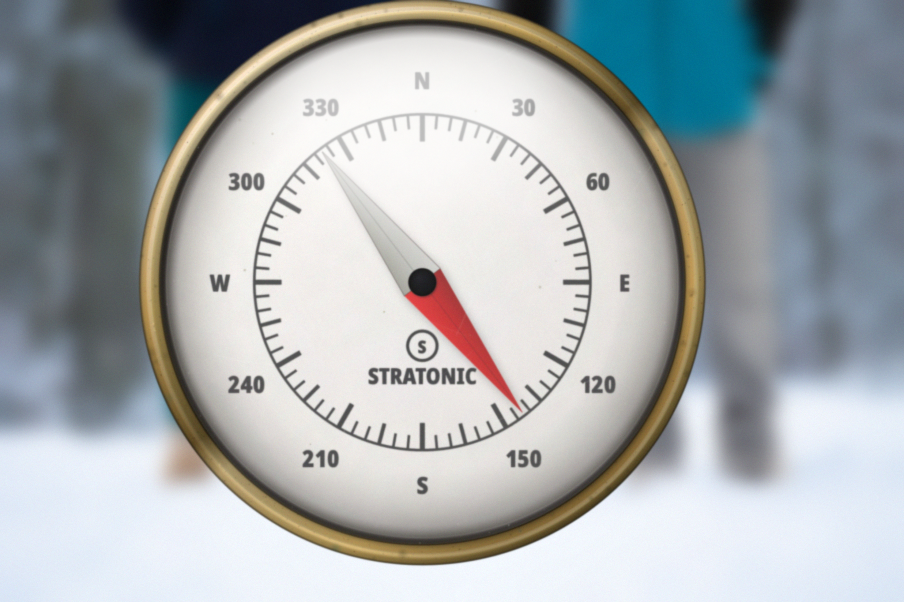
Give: 142.5,°
